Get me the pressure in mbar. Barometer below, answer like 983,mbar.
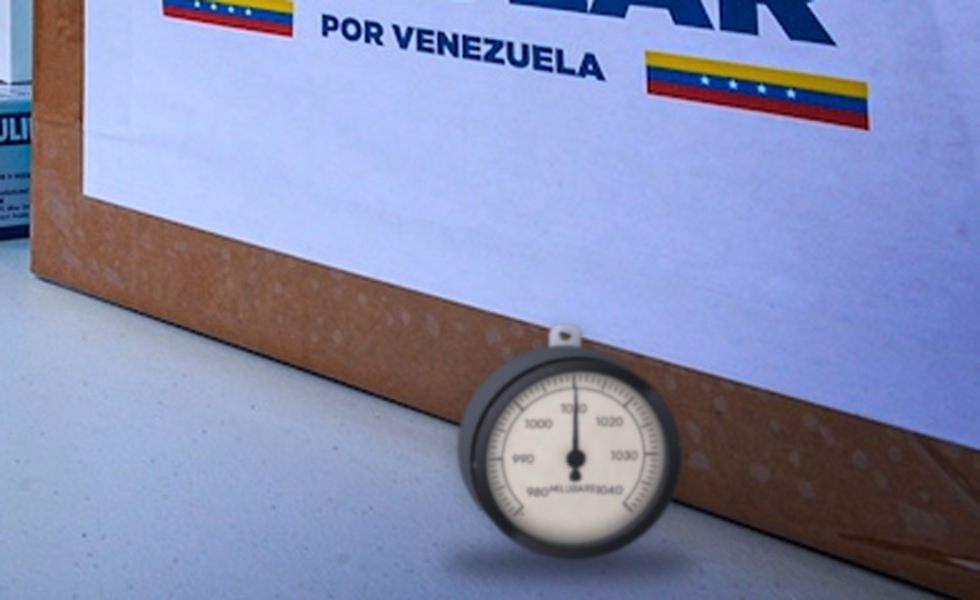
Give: 1010,mbar
